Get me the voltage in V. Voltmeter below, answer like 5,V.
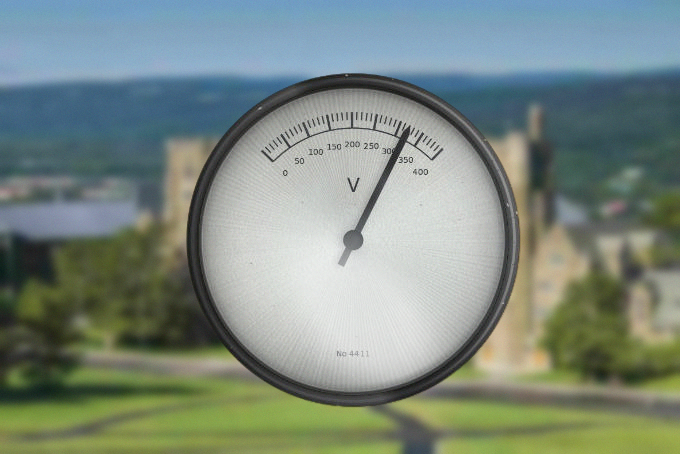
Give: 320,V
